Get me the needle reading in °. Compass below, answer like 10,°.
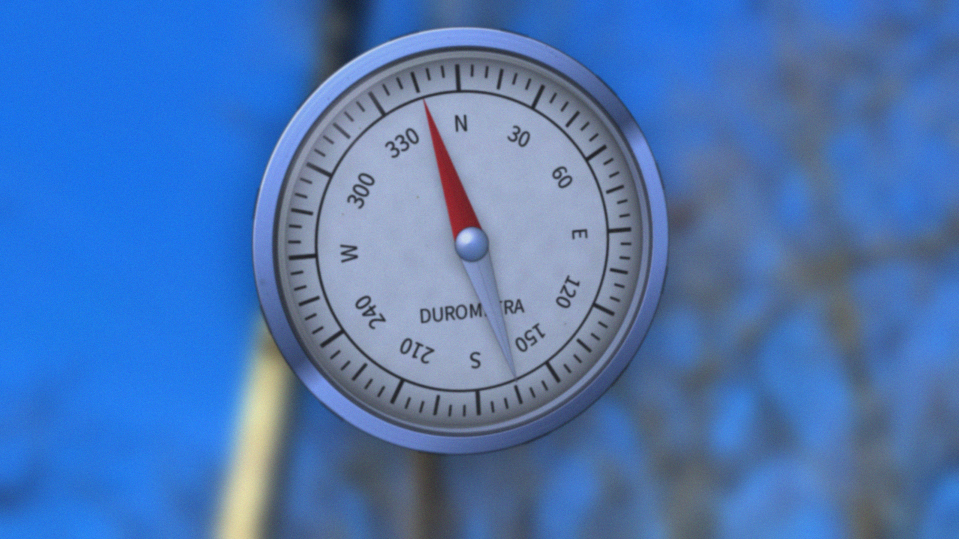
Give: 345,°
